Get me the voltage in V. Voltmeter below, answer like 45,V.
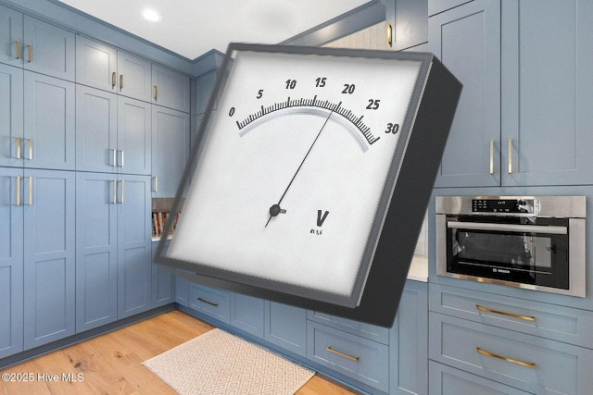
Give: 20,V
